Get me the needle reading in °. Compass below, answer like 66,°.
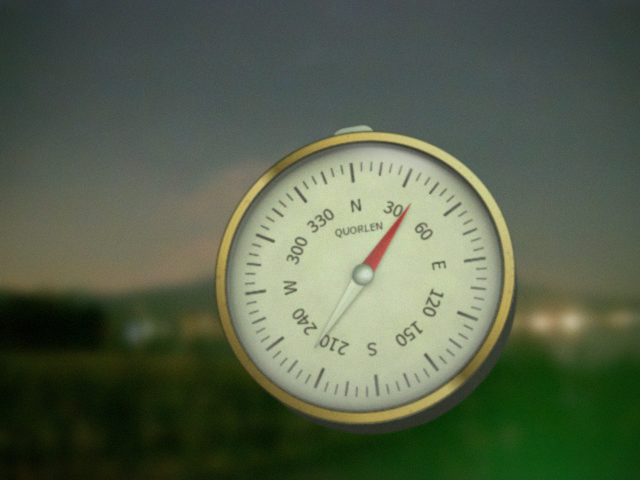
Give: 40,°
